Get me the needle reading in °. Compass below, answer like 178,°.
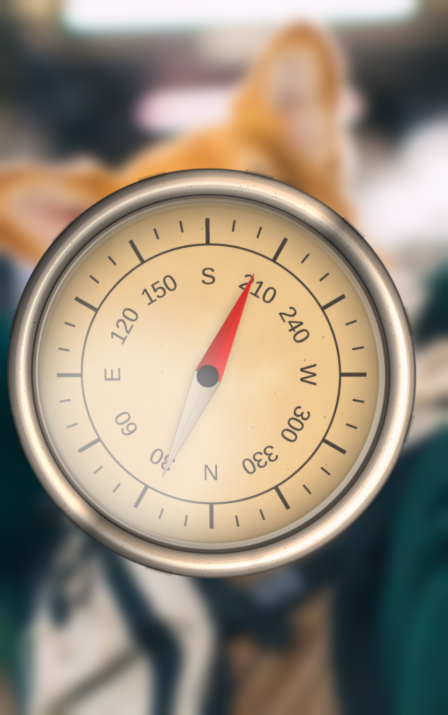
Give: 205,°
